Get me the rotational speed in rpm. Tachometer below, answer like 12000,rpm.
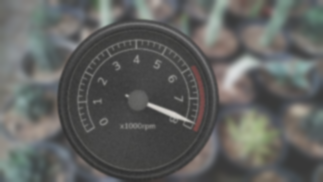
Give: 7800,rpm
